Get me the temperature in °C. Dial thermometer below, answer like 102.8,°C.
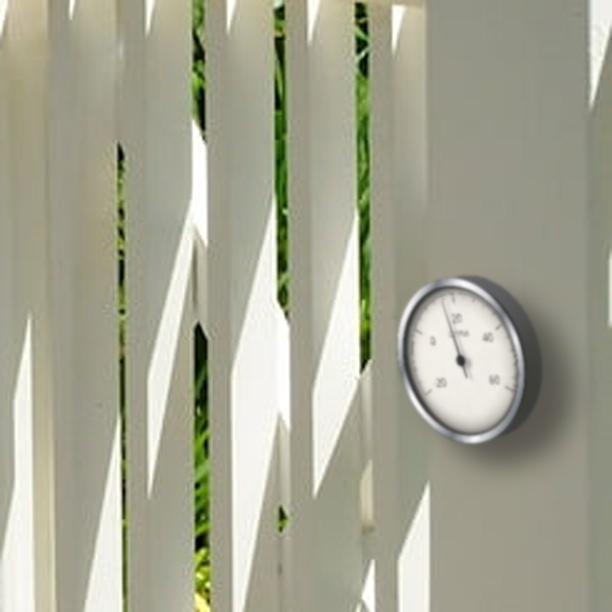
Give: 16,°C
